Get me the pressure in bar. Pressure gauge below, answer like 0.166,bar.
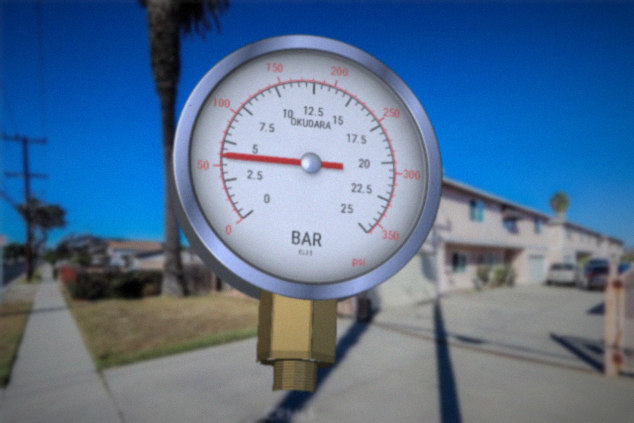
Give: 4,bar
